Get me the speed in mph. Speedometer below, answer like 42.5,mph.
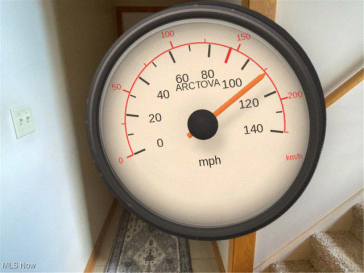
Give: 110,mph
